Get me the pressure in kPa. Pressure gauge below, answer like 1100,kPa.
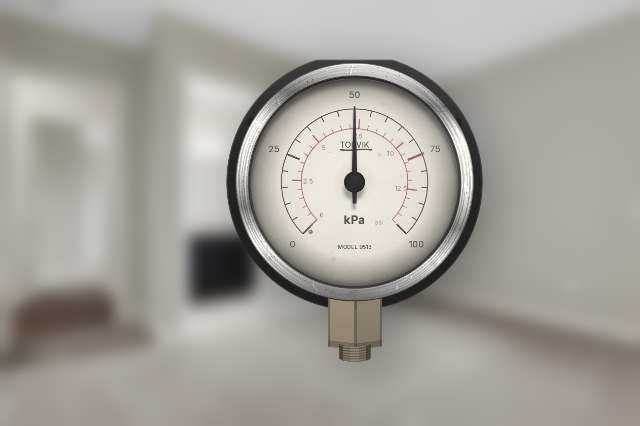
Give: 50,kPa
